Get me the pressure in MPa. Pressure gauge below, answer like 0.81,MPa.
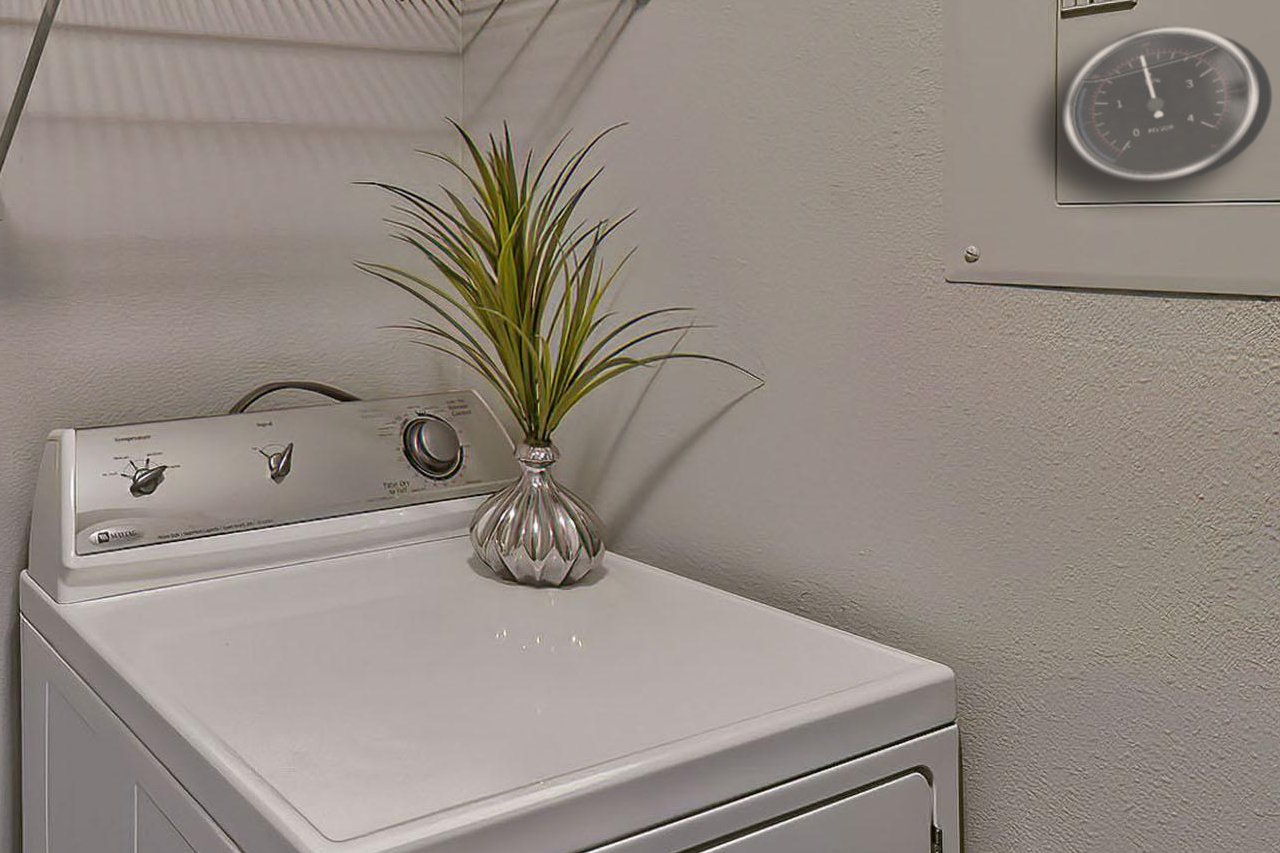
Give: 2,MPa
